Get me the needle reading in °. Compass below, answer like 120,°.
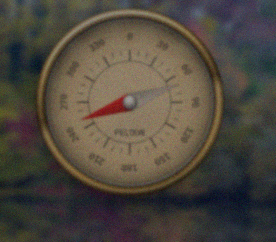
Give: 250,°
